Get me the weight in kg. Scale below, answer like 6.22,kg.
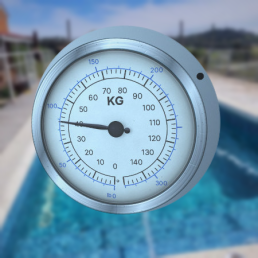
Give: 40,kg
